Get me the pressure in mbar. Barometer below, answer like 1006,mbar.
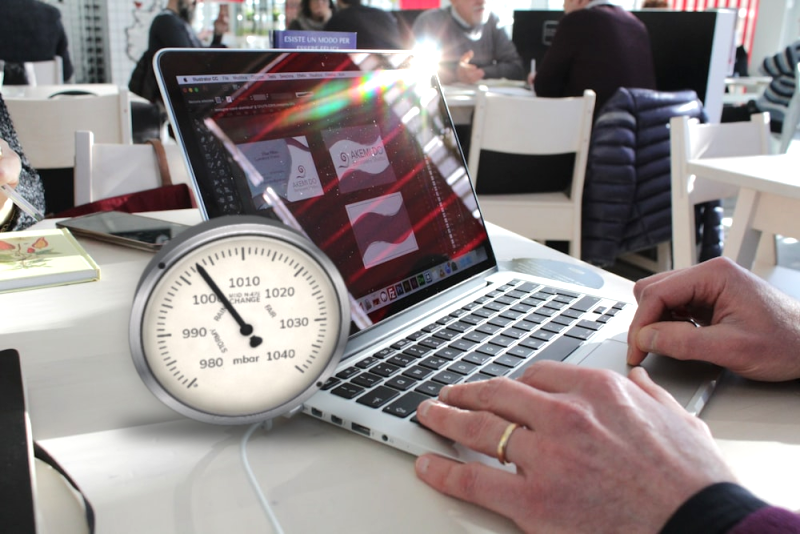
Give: 1003,mbar
